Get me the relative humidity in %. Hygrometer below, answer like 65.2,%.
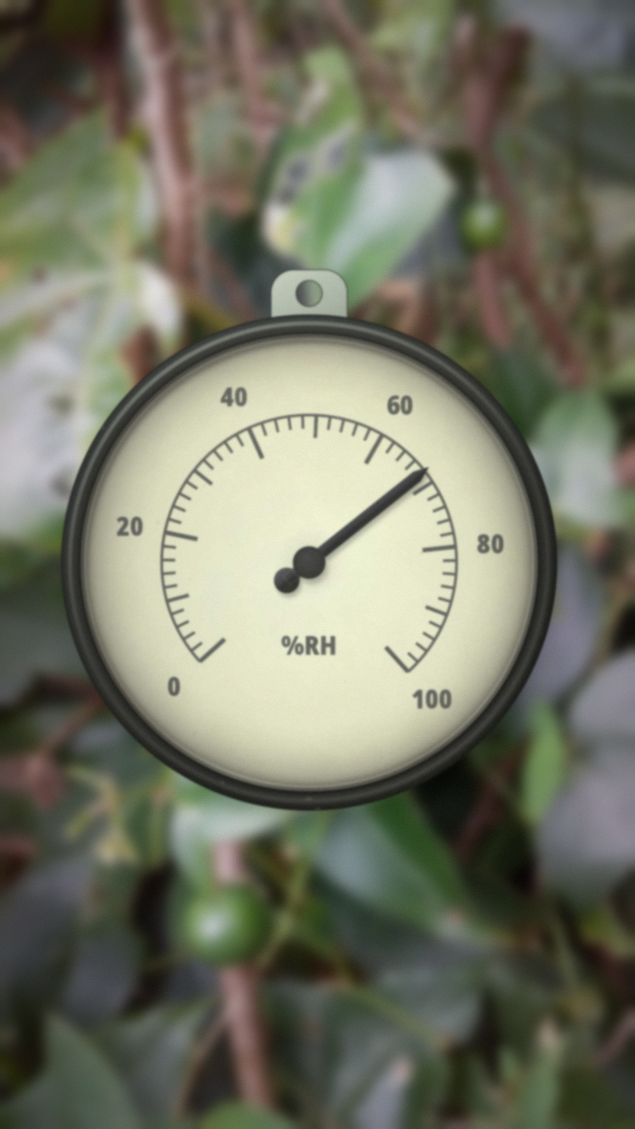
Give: 68,%
